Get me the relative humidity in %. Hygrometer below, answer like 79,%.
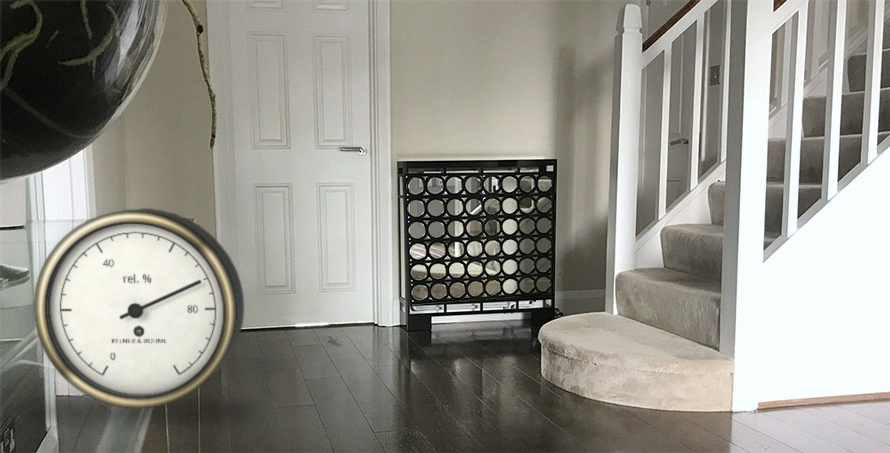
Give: 72,%
